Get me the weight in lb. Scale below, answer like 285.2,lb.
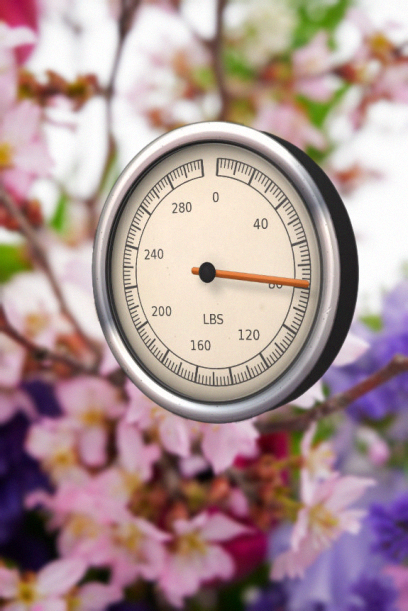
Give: 78,lb
